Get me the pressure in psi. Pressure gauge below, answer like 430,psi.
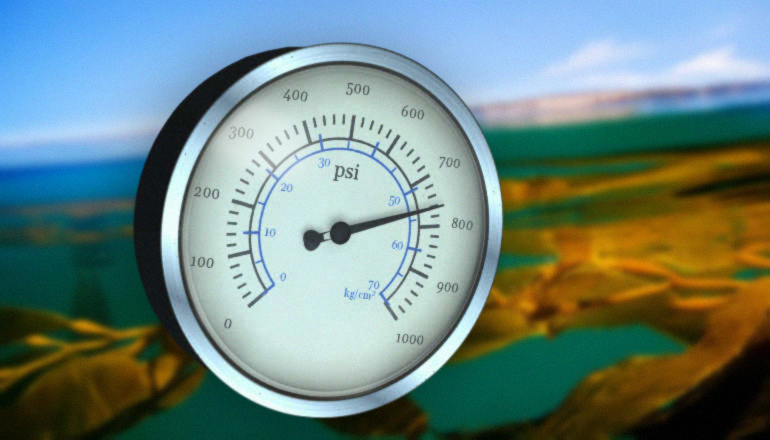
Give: 760,psi
